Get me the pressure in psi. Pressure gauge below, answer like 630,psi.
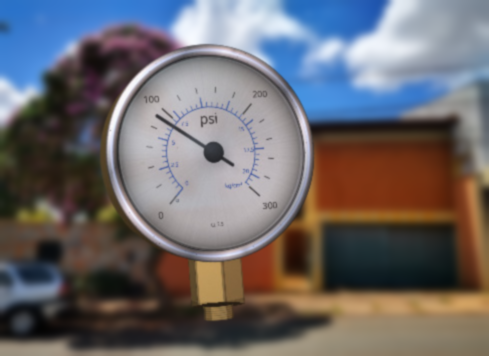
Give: 90,psi
